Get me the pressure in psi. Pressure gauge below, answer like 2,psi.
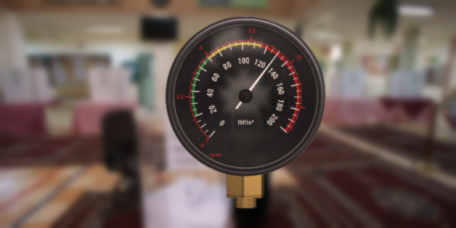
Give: 130,psi
